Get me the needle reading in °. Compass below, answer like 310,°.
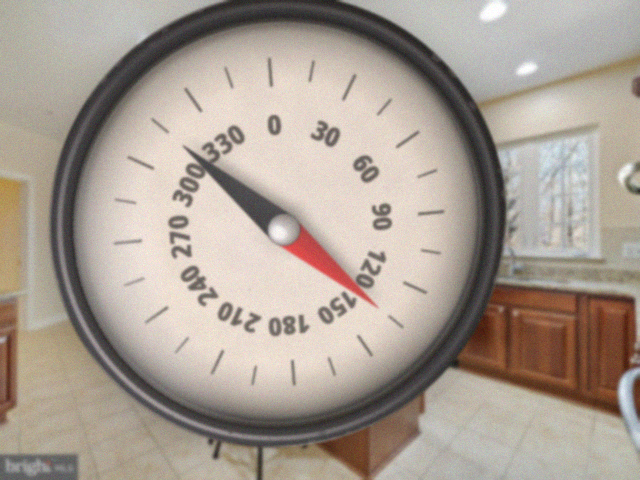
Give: 135,°
